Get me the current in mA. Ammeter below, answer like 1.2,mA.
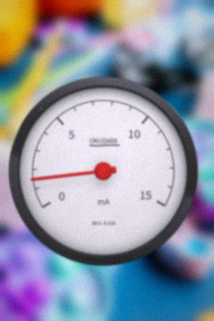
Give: 1.5,mA
